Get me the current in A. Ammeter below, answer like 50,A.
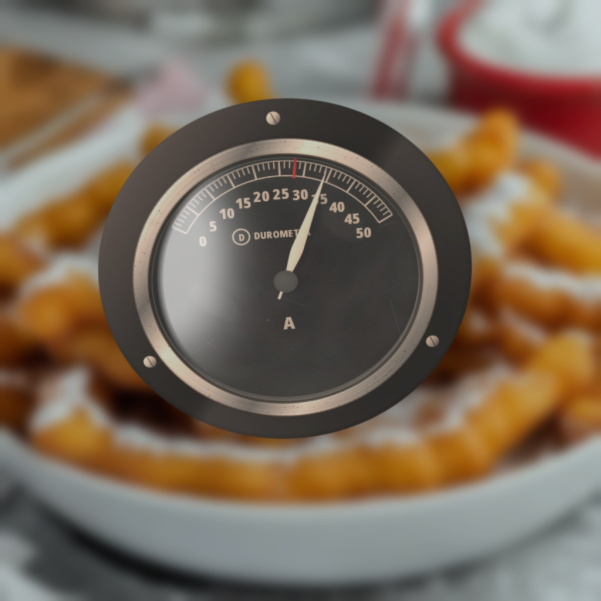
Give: 34,A
